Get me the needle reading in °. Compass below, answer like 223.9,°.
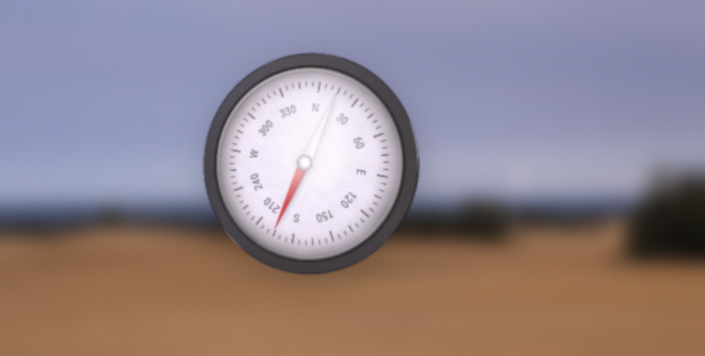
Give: 195,°
